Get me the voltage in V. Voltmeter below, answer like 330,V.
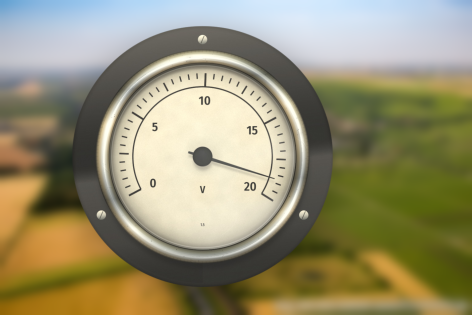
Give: 18.75,V
